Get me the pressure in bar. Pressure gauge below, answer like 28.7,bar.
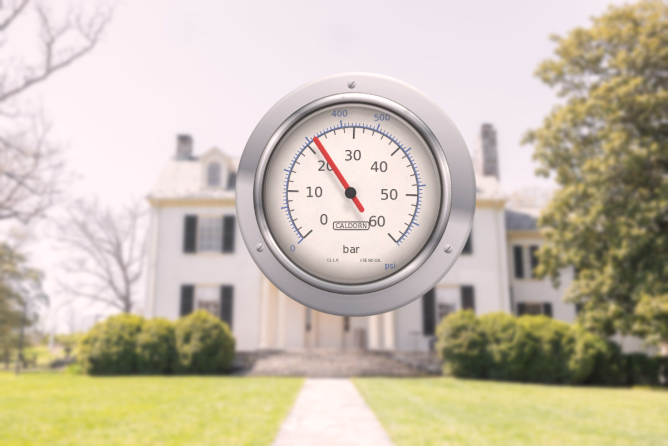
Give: 22,bar
